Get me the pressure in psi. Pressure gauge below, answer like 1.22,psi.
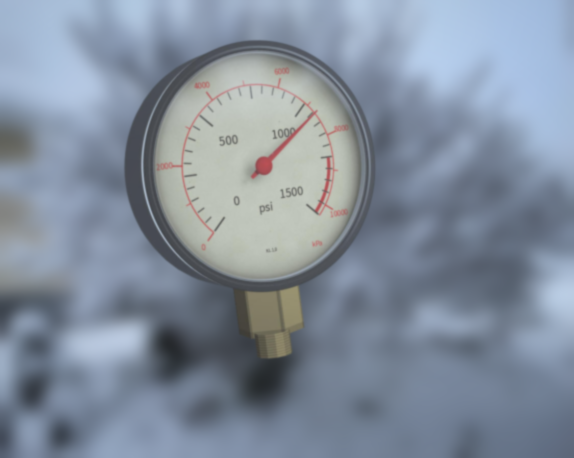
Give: 1050,psi
